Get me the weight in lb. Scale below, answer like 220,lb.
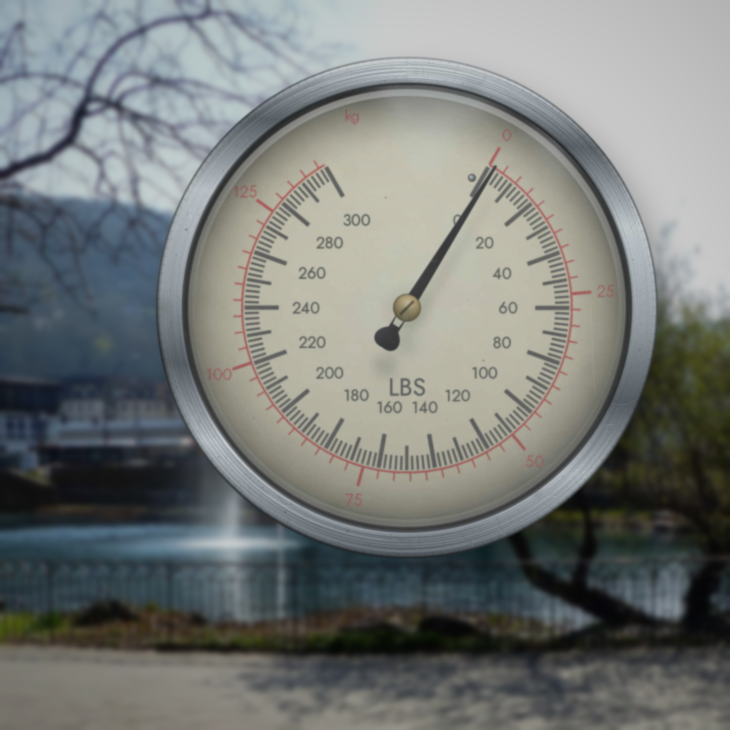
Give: 2,lb
